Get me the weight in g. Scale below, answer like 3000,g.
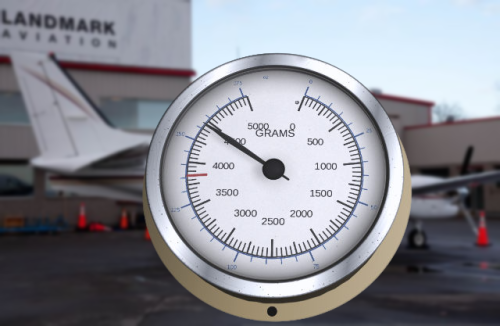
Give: 4450,g
